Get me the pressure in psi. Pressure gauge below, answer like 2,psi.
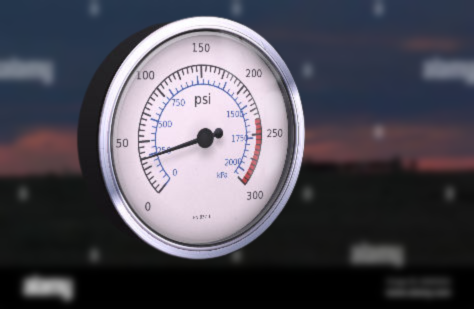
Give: 35,psi
